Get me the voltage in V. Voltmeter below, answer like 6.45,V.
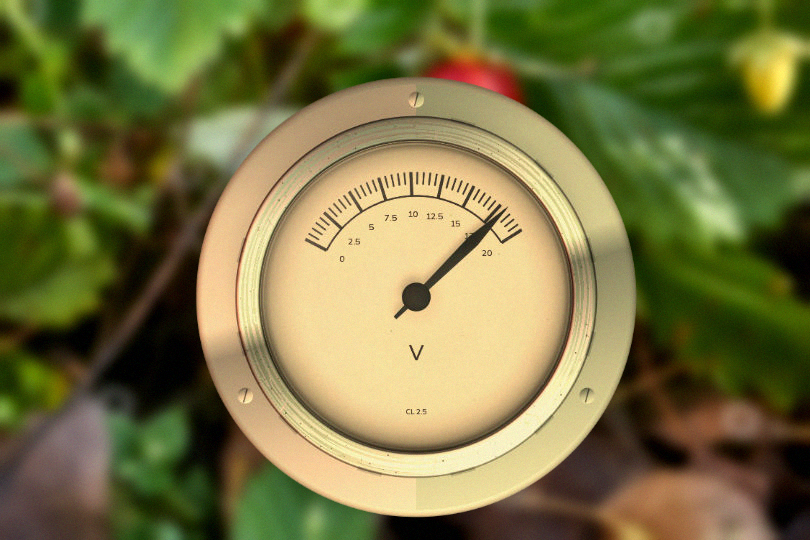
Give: 18,V
